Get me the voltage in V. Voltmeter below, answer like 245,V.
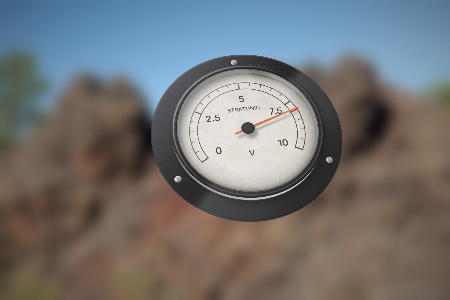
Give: 8,V
